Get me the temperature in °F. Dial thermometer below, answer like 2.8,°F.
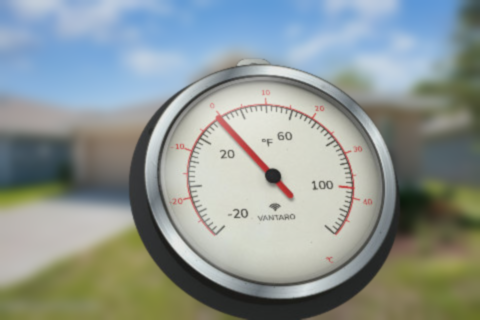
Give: 30,°F
